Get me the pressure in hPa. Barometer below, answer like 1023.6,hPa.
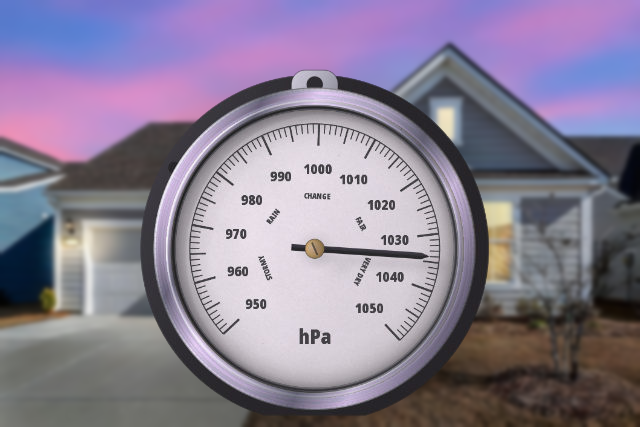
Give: 1034,hPa
